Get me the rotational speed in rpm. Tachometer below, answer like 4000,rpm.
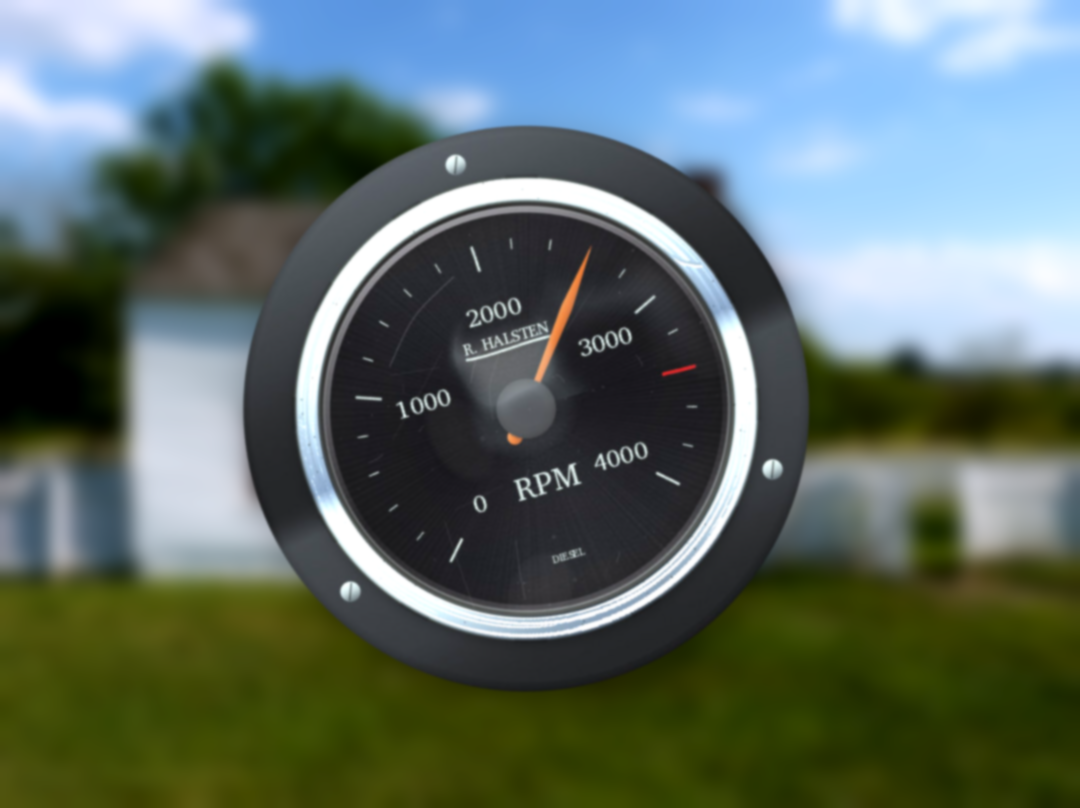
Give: 2600,rpm
